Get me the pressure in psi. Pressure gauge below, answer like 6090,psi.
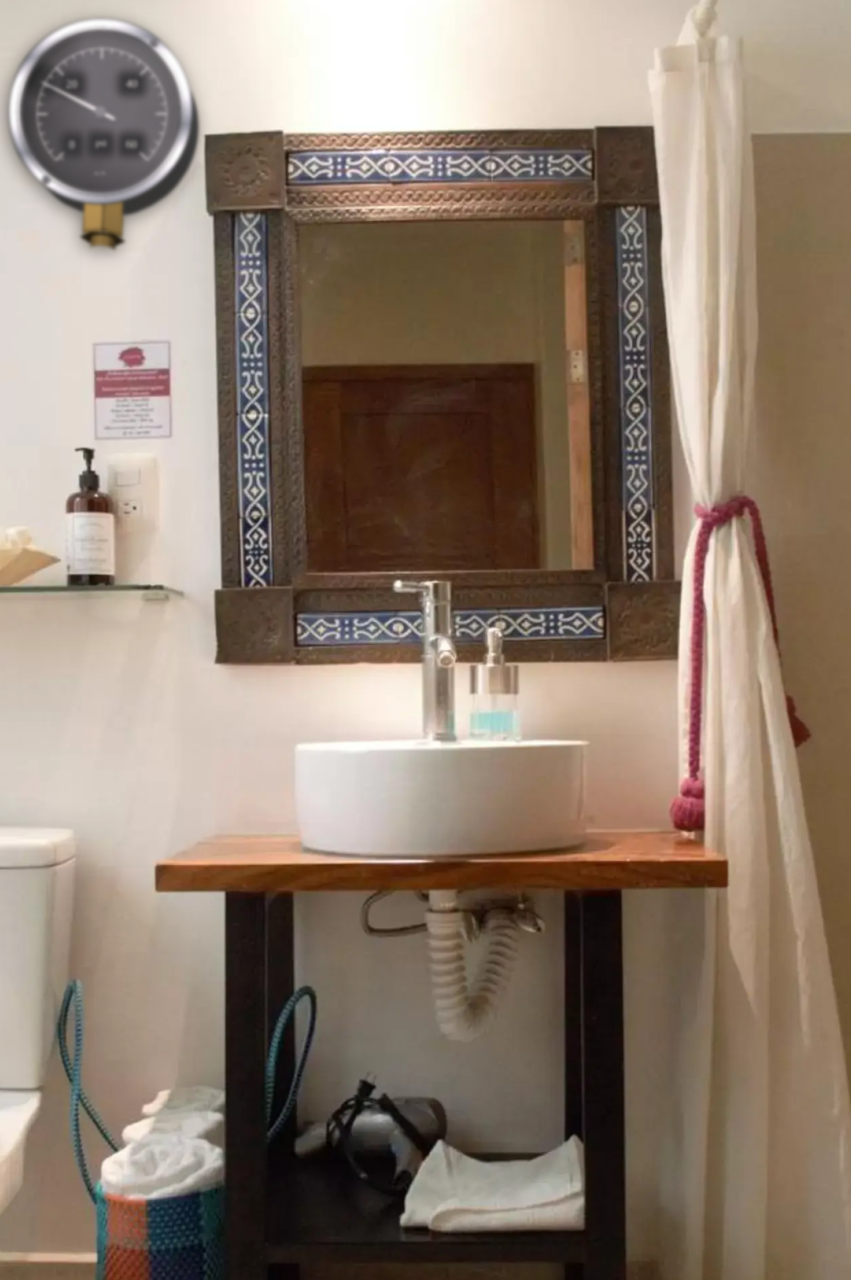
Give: 16,psi
